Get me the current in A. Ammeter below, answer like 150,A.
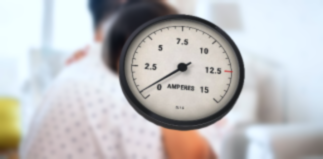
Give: 0.5,A
